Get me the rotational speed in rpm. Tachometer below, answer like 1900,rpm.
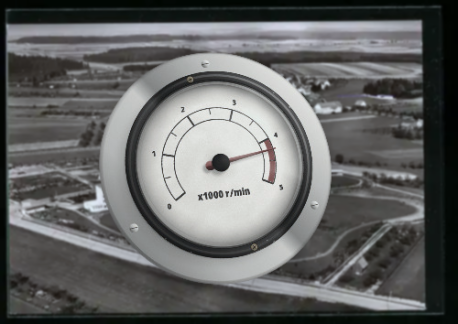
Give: 4250,rpm
